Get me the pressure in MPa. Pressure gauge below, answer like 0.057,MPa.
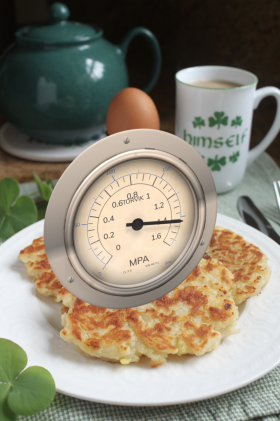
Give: 1.4,MPa
